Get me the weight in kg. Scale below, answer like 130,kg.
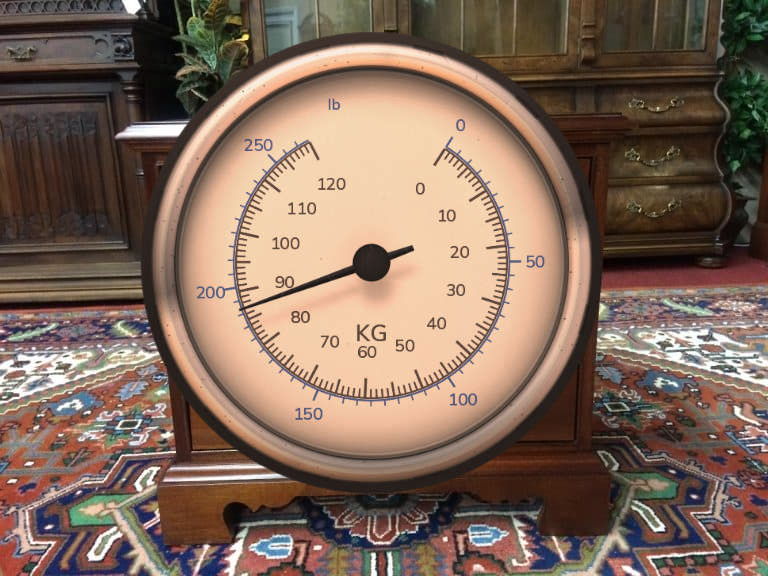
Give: 87,kg
